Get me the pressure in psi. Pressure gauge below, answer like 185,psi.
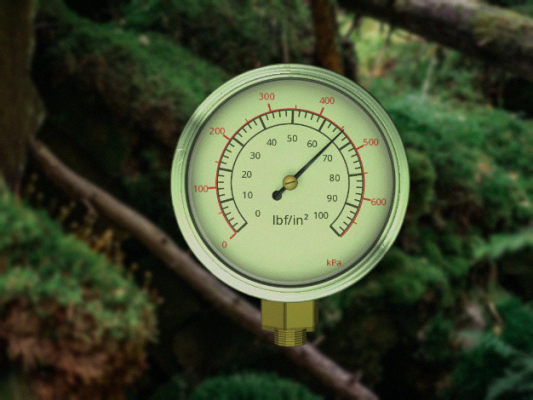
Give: 66,psi
